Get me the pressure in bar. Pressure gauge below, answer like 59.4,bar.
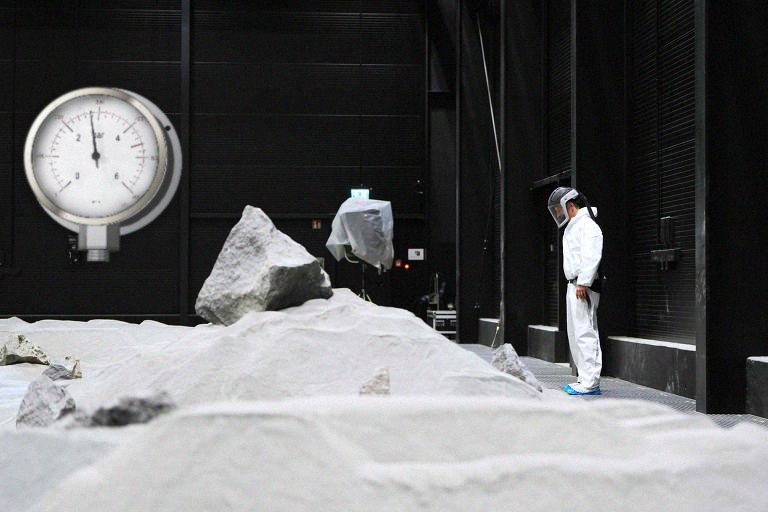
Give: 2.8,bar
